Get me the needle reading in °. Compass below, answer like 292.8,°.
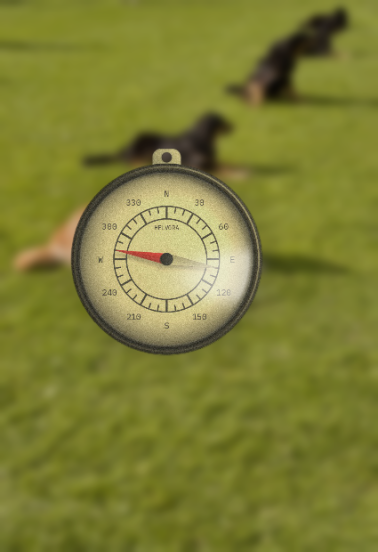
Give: 280,°
